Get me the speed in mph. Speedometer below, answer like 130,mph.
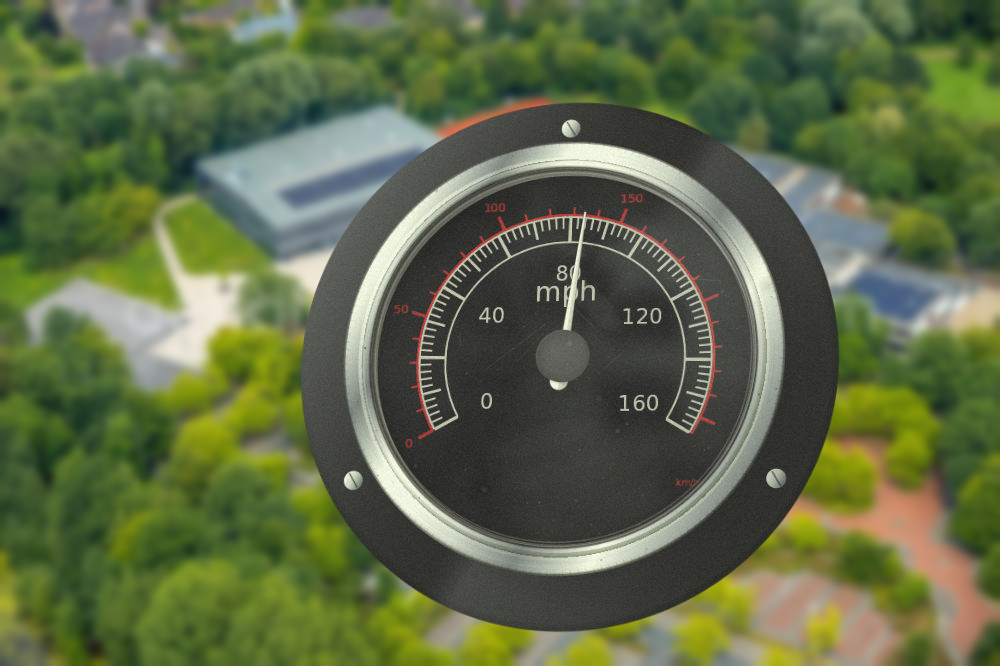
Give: 84,mph
